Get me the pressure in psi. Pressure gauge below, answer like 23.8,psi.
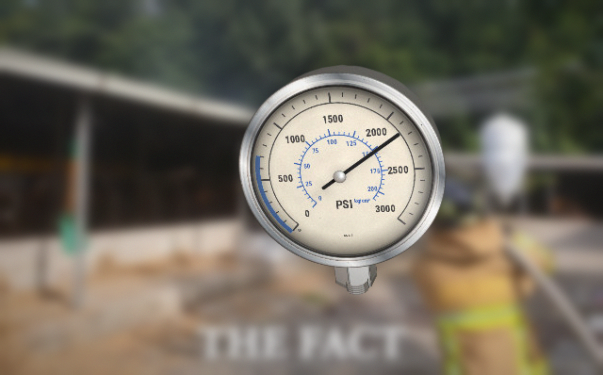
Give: 2150,psi
